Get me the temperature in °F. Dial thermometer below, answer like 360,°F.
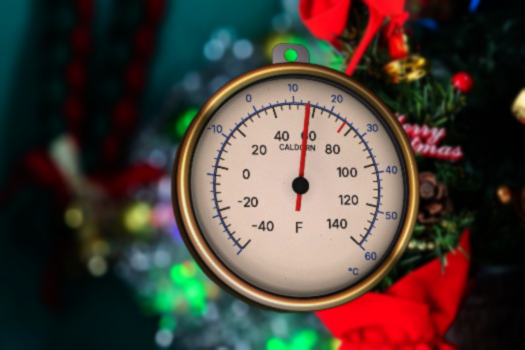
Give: 56,°F
